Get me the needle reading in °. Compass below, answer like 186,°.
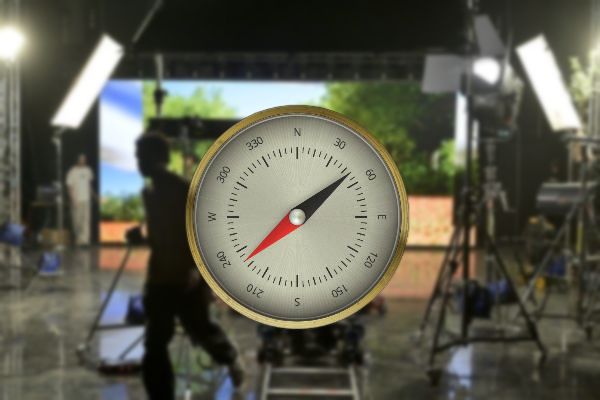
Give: 230,°
